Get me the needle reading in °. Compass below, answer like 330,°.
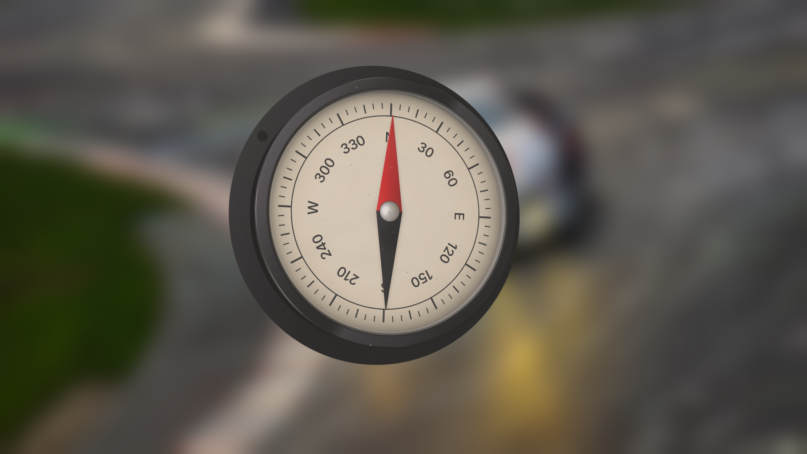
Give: 0,°
